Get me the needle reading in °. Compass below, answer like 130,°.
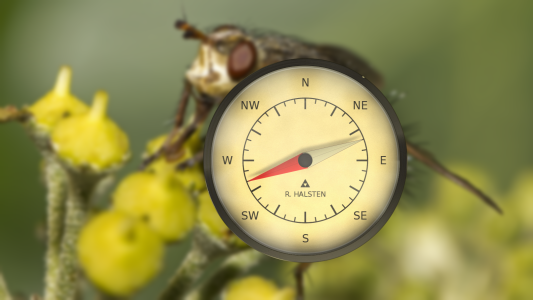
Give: 250,°
